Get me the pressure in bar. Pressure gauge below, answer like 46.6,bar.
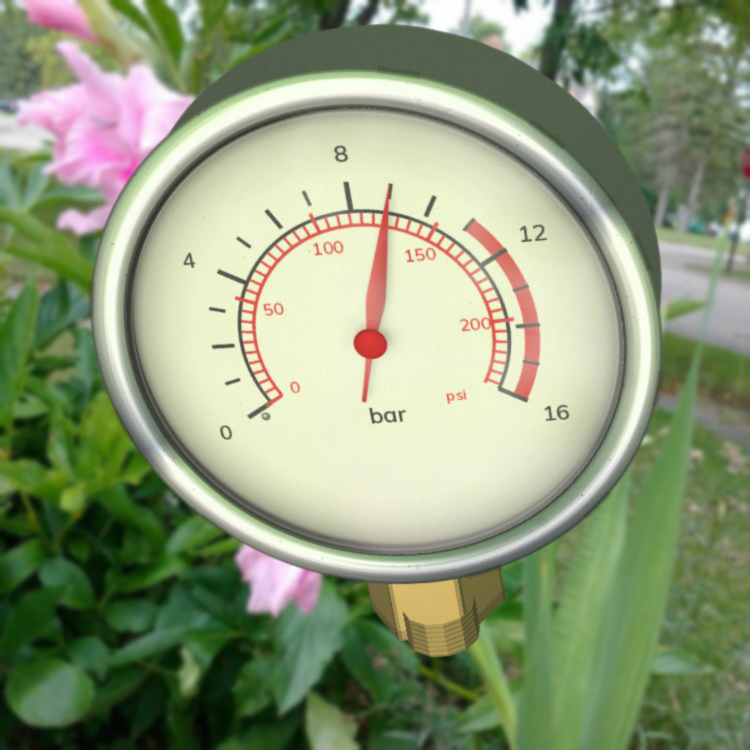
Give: 9,bar
